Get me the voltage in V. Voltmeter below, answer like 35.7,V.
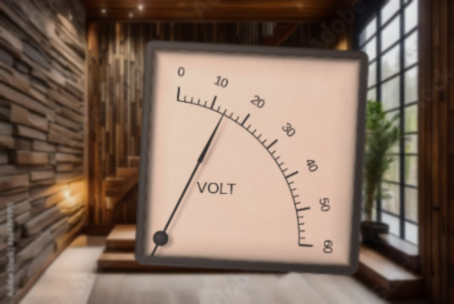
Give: 14,V
